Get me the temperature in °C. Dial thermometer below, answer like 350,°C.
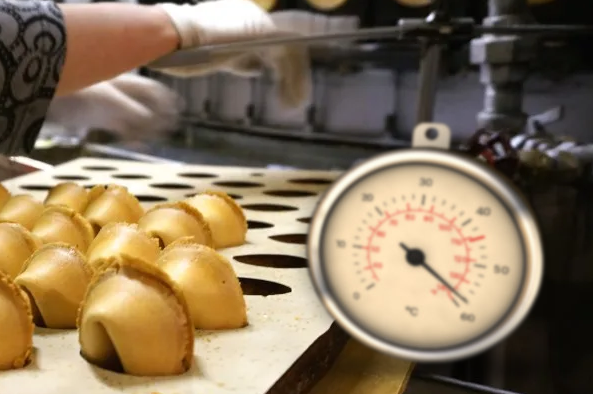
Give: 58,°C
